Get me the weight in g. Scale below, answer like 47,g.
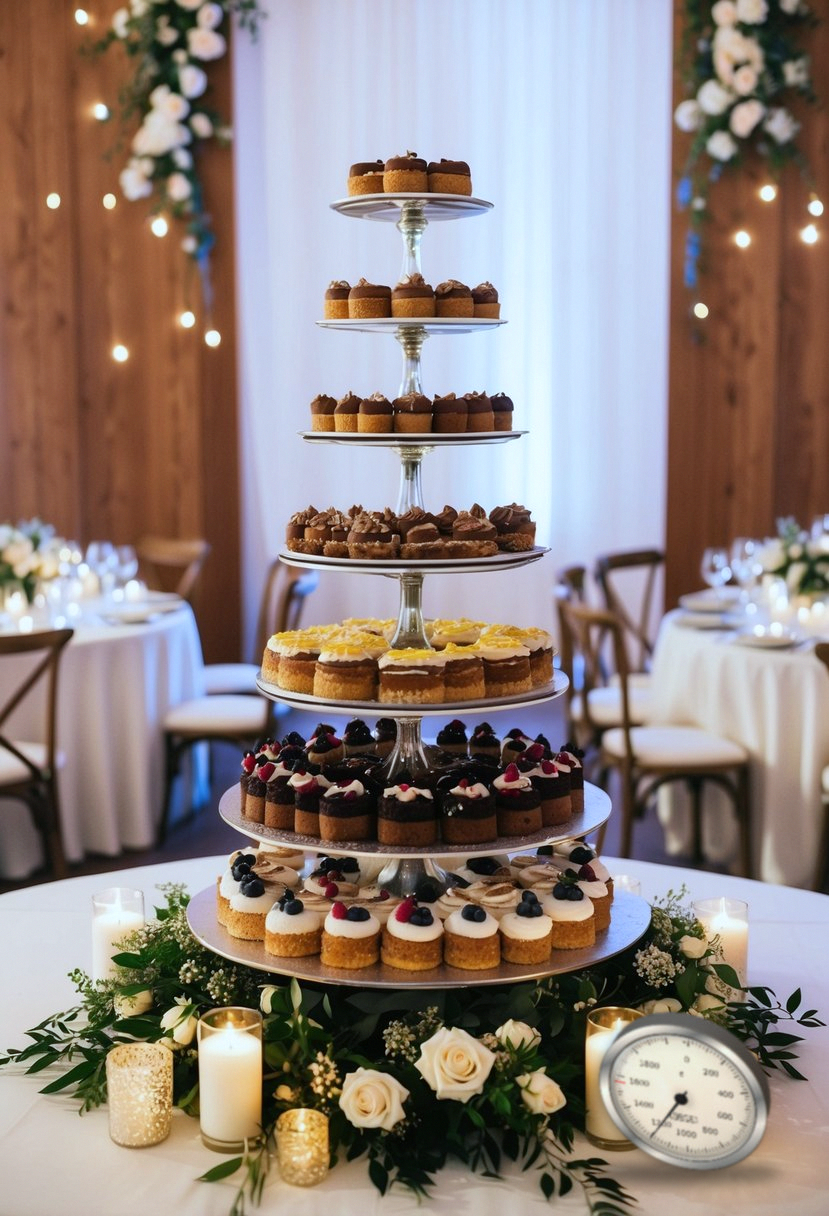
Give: 1200,g
